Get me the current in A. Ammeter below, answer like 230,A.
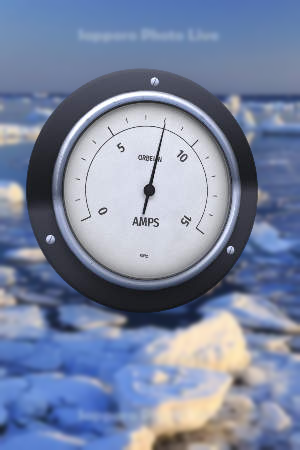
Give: 8,A
